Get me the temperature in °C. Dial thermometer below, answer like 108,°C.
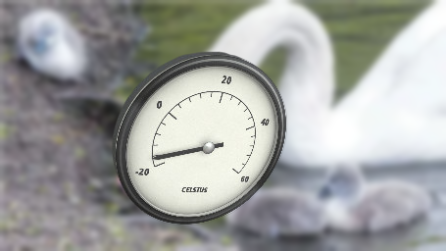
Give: -16,°C
